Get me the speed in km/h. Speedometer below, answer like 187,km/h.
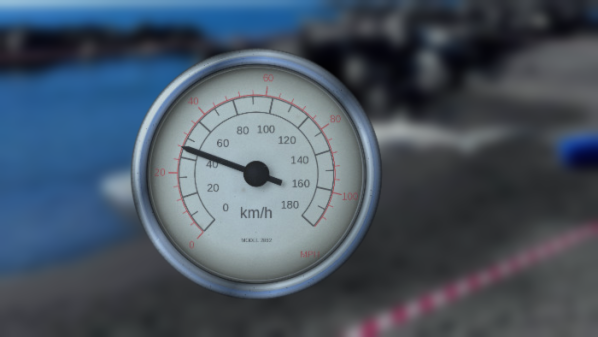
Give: 45,km/h
